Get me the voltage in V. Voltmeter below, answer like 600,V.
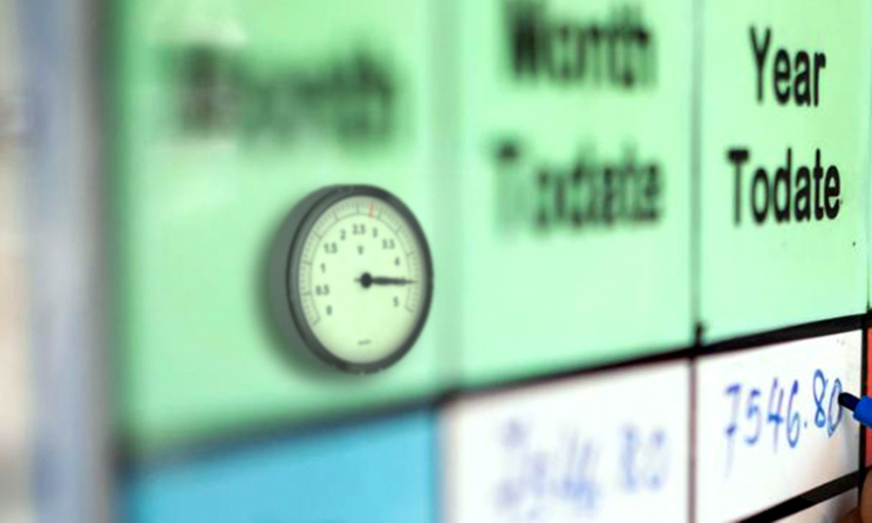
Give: 4.5,V
